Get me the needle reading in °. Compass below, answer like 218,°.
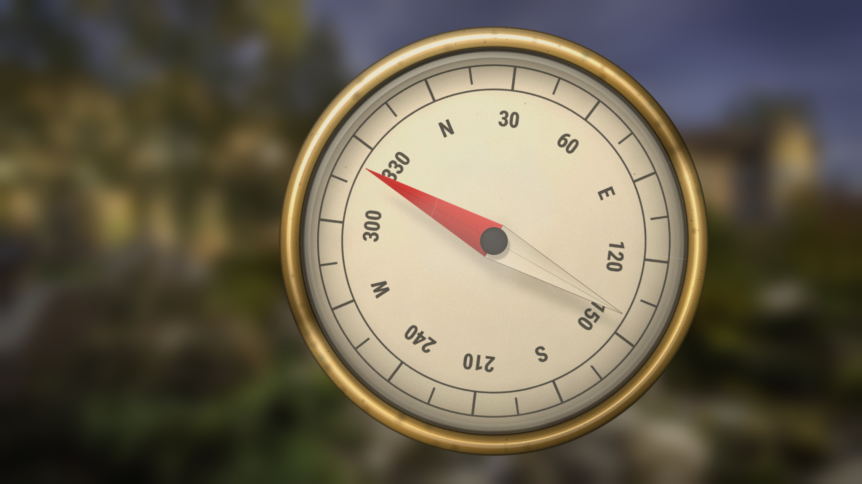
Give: 322.5,°
